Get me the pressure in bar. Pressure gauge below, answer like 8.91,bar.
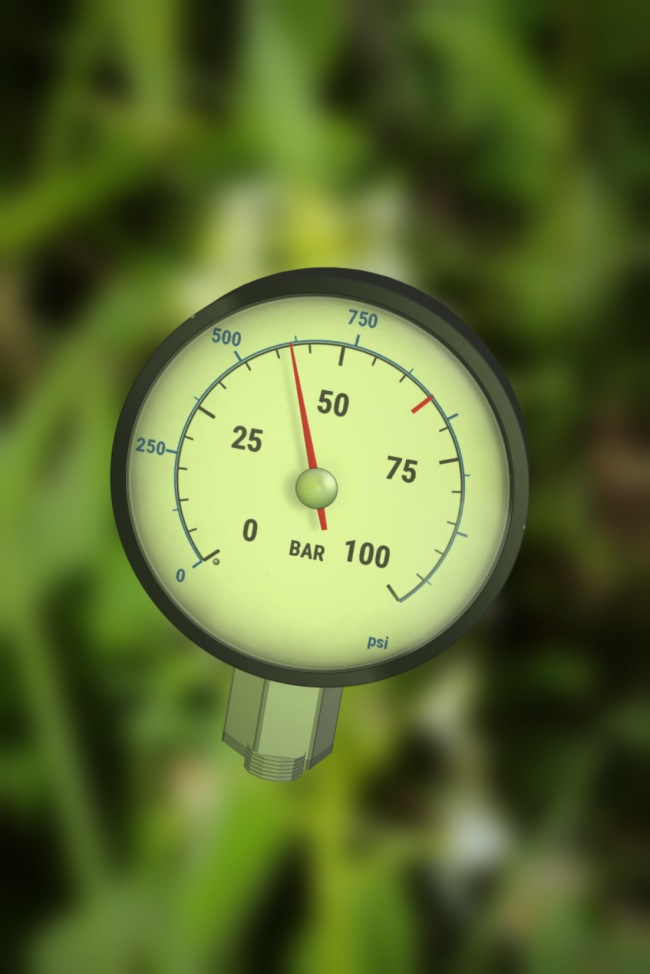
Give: 42.5,bar
